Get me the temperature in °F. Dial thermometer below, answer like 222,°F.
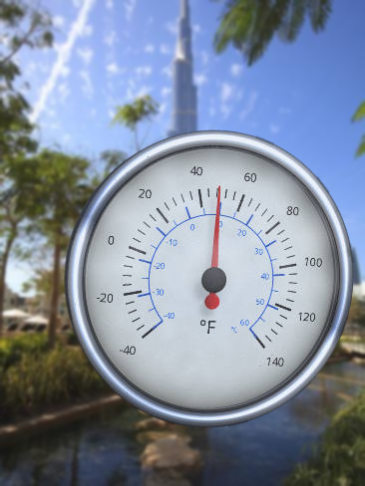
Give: 48,°F
